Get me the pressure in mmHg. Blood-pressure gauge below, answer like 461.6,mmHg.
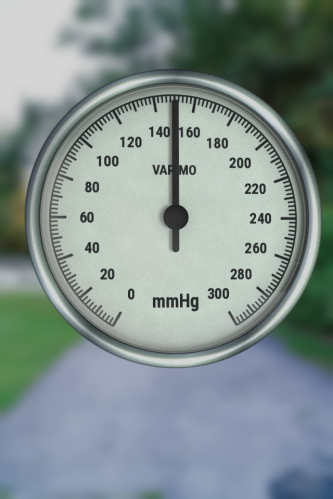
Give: 150,mmHg
